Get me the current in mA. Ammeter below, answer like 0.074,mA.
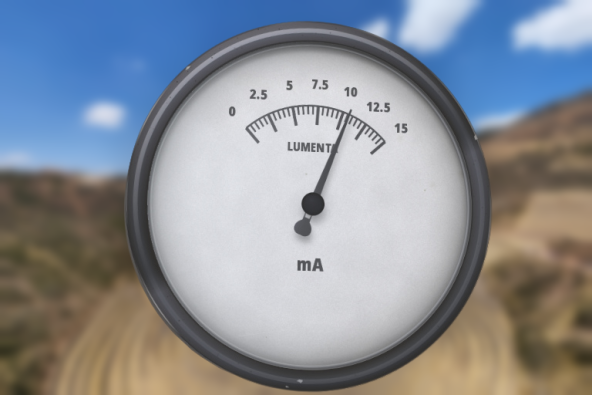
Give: 10.5,mA
